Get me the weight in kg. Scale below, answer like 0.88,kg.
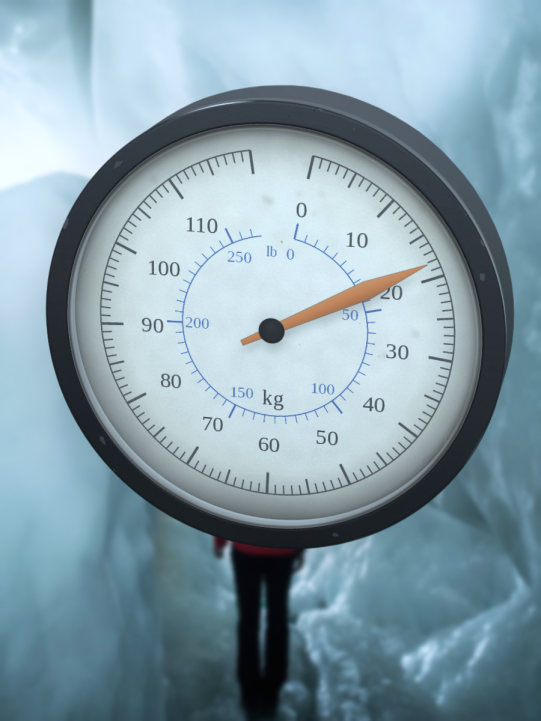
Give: 18,kg
